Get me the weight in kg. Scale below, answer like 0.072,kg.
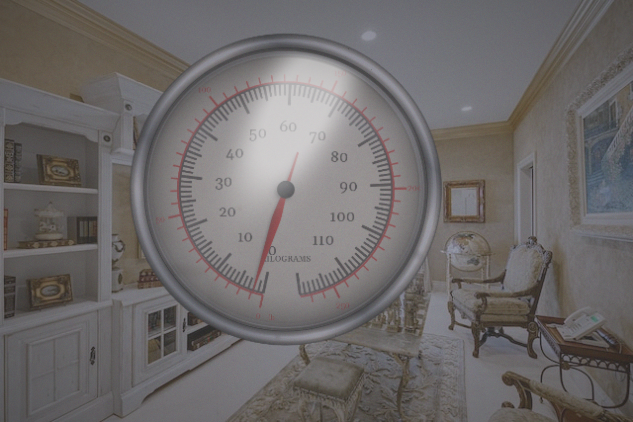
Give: 2,kg
